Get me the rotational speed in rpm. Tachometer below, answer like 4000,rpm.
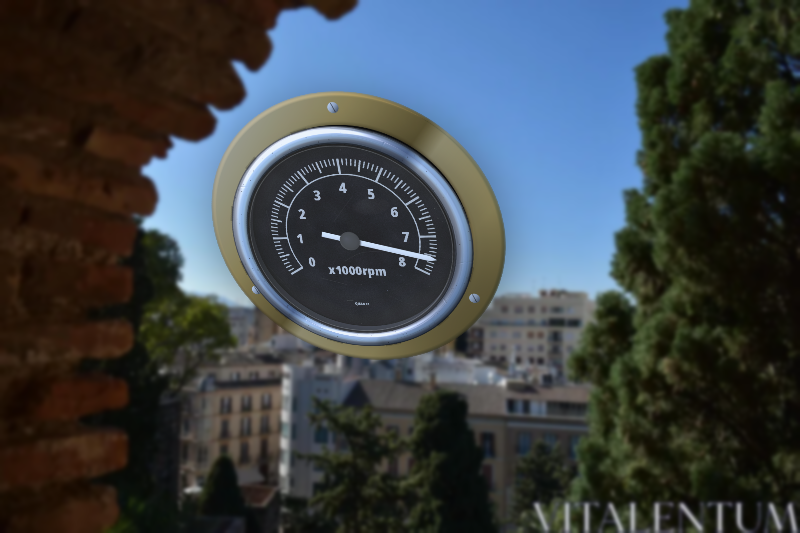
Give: 7500,rpm
